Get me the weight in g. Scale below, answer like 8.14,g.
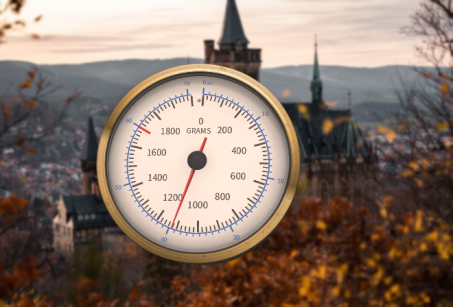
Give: 1120,g
